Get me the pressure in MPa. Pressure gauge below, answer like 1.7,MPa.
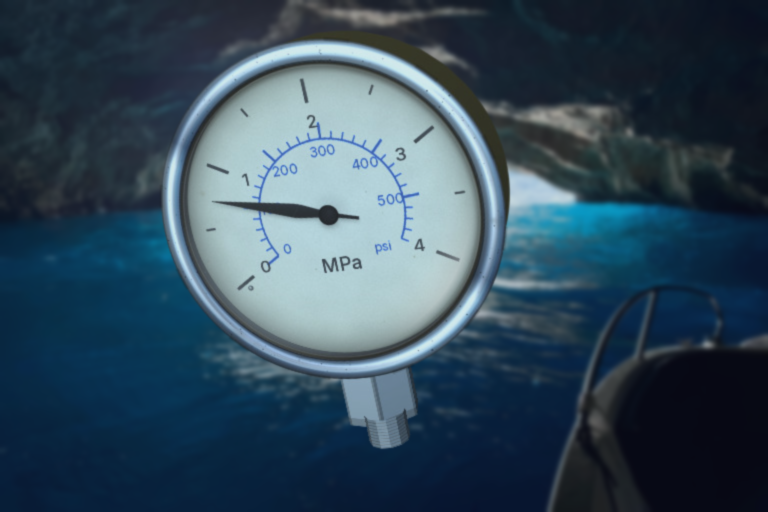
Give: 0.75,MPa
